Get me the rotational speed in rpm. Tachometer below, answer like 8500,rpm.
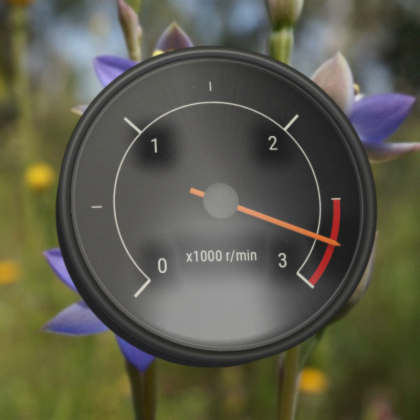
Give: 2750,rpm
